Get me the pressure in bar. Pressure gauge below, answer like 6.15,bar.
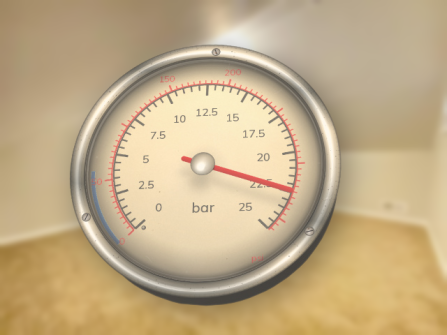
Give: 22.5,bar
